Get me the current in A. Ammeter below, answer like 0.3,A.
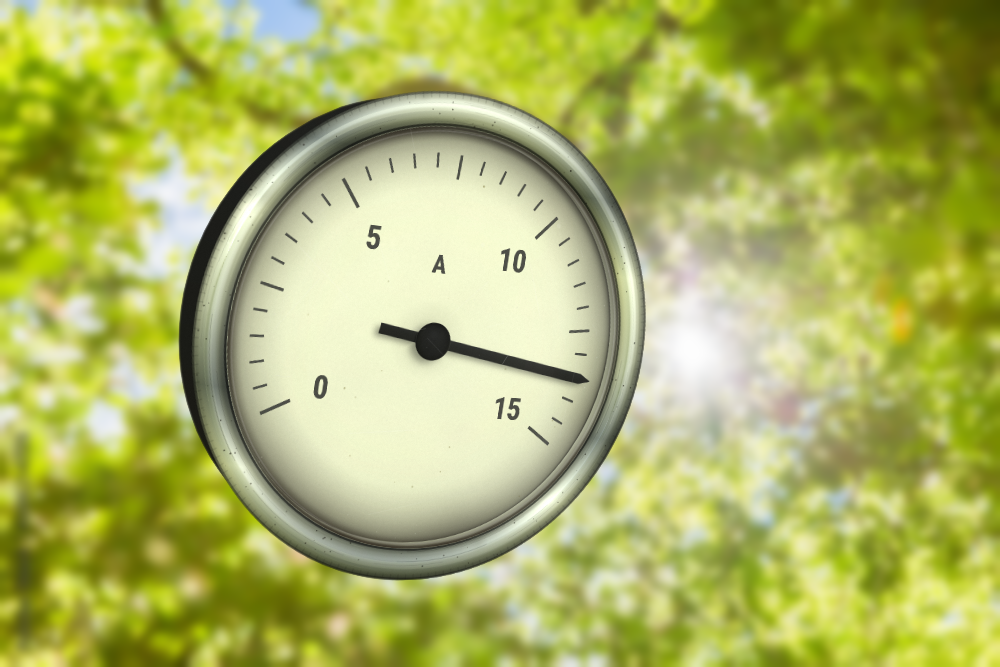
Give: 13.5,A
